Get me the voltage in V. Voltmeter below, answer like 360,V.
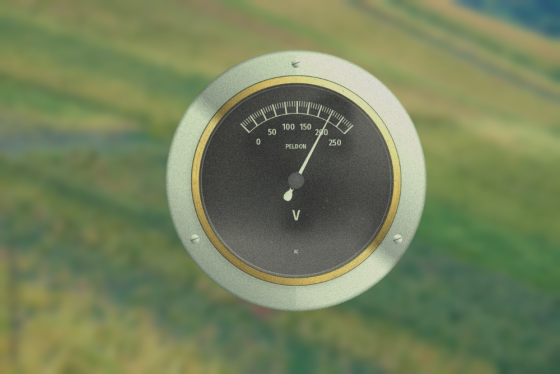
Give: 200,V
